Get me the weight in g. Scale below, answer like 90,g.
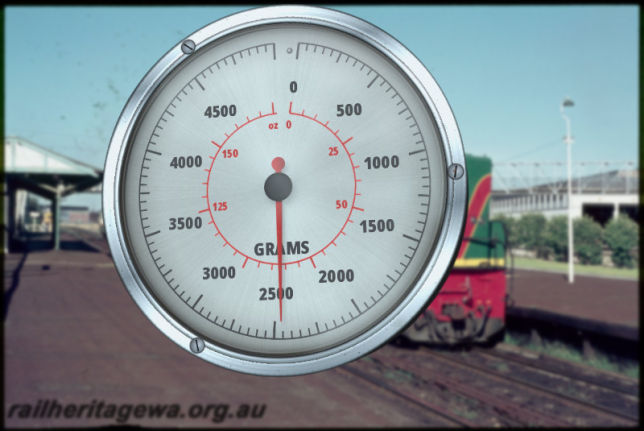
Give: 2450,g
